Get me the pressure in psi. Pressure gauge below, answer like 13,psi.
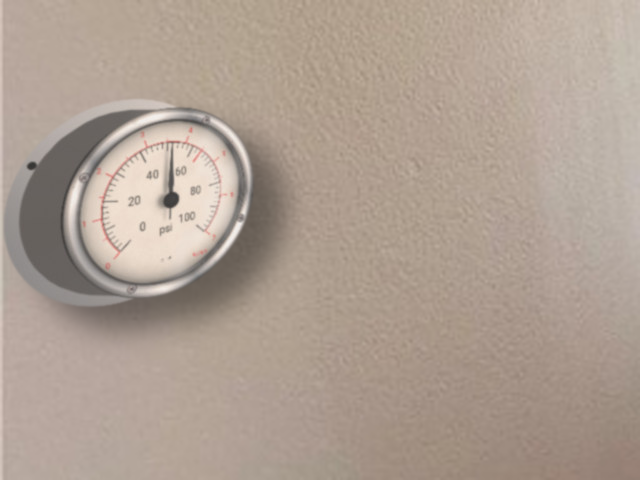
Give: 50,psi
